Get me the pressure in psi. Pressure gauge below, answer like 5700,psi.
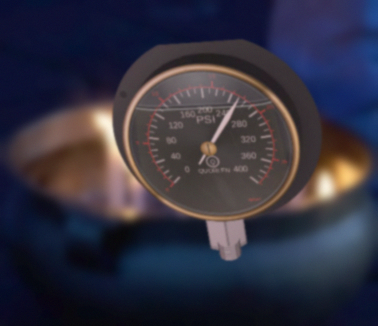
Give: 250,psi
